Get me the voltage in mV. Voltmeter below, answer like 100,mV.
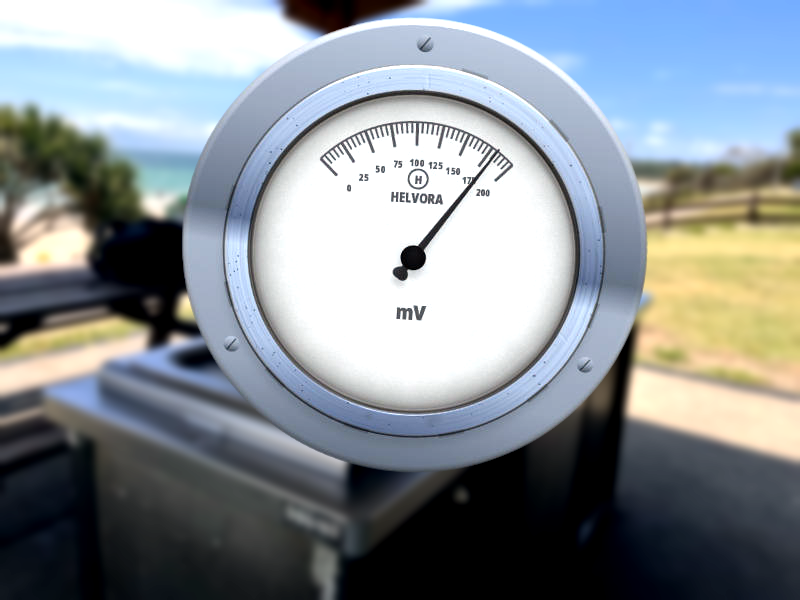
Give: 180,mV
